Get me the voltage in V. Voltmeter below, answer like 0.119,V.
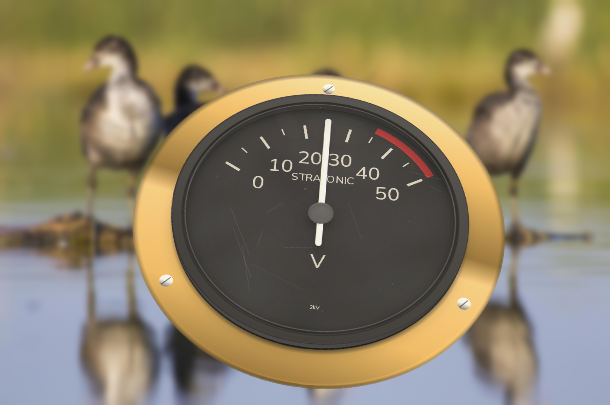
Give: 25,V
